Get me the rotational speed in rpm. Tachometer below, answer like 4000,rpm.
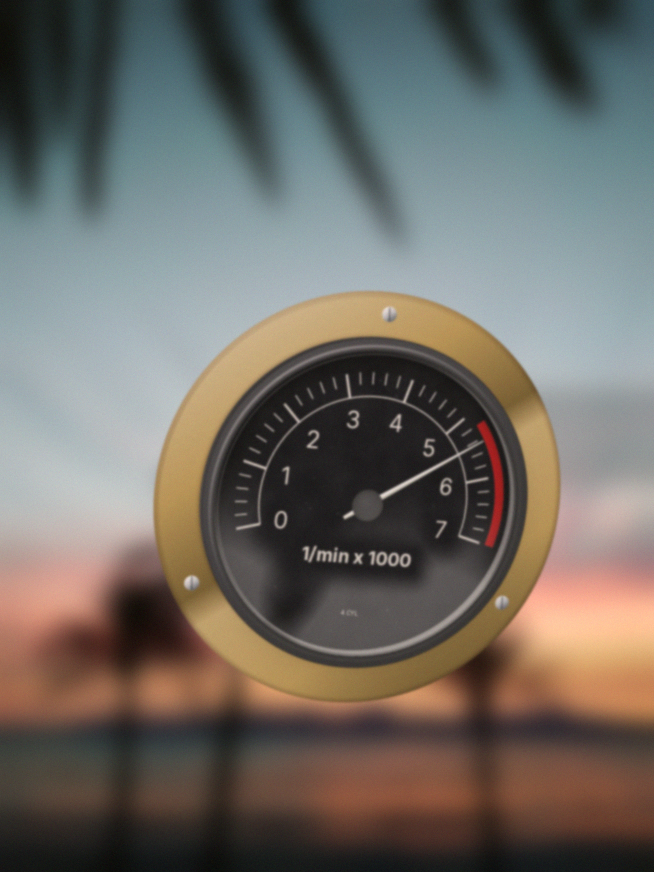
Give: 5400,rpm
